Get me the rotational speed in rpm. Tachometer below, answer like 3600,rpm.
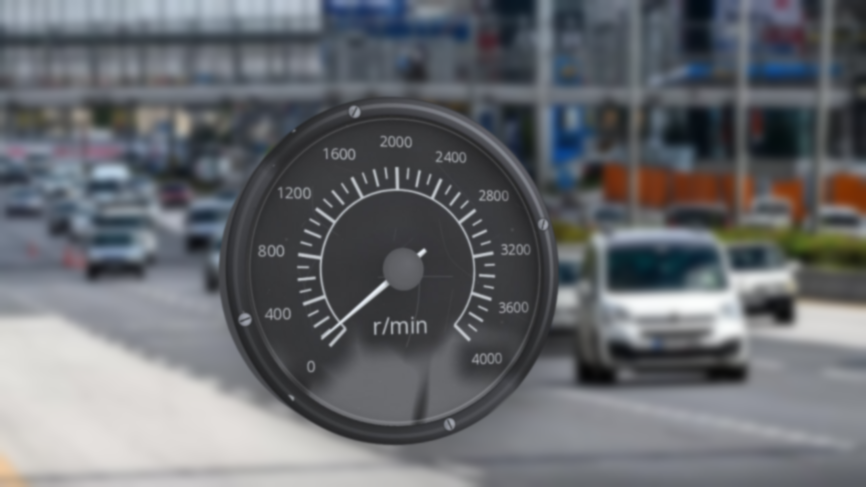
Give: 100,rpm
